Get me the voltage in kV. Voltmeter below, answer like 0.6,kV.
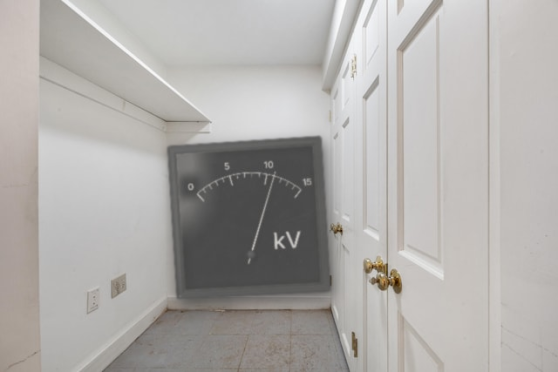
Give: 11,kV
